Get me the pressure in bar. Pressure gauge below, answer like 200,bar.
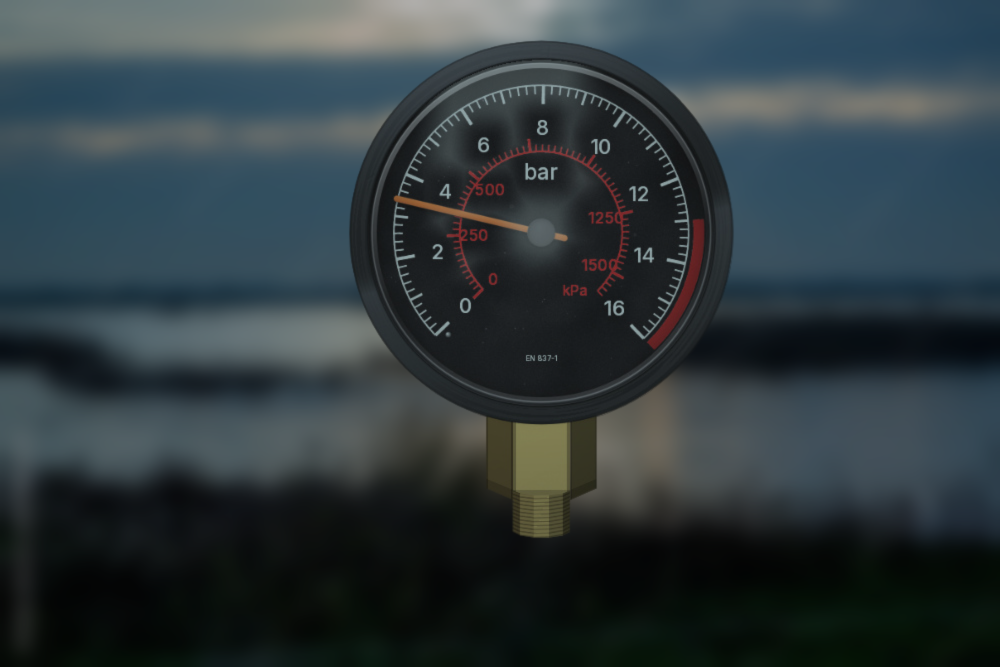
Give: 3.4,bar
